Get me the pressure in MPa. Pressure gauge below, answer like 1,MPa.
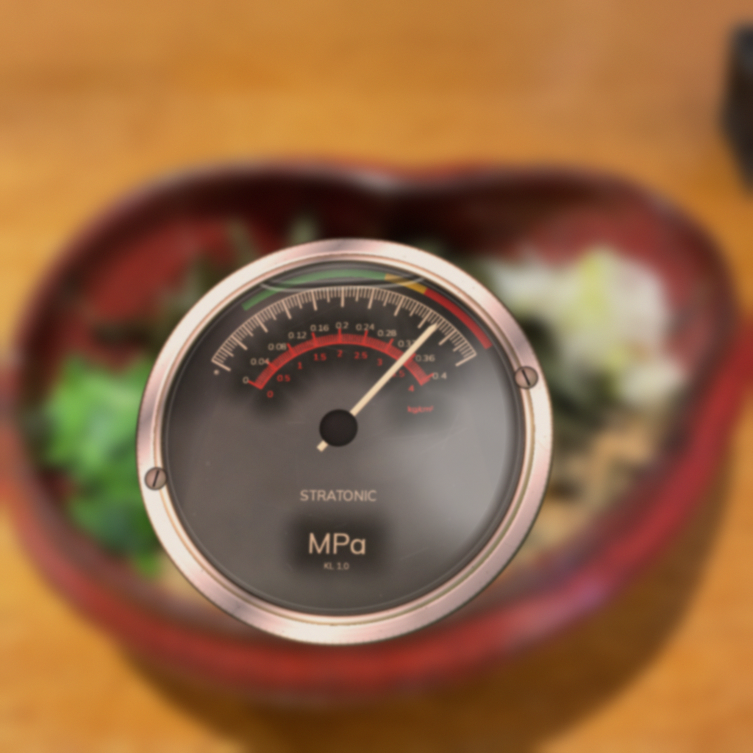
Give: 0.34,MPa
